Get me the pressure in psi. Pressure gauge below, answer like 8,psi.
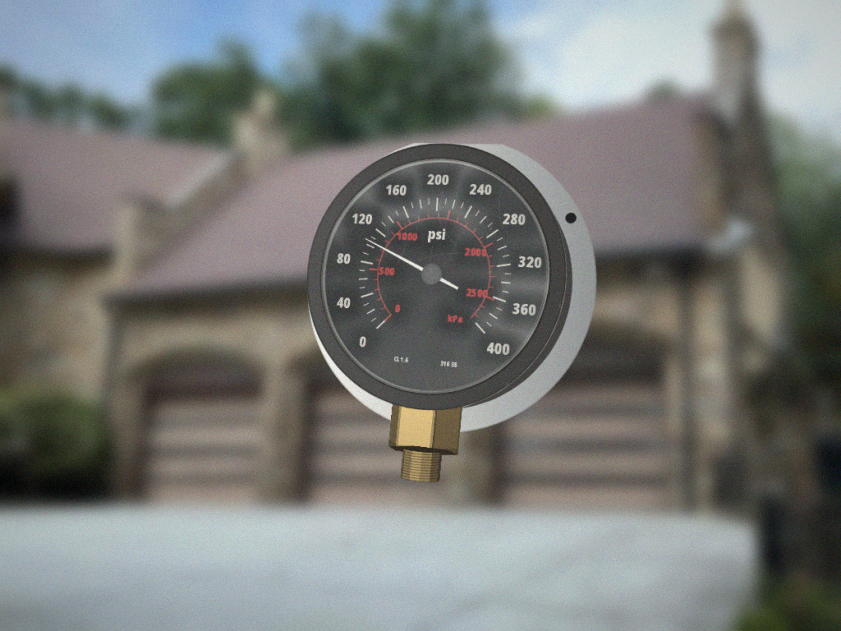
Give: 105,psi
